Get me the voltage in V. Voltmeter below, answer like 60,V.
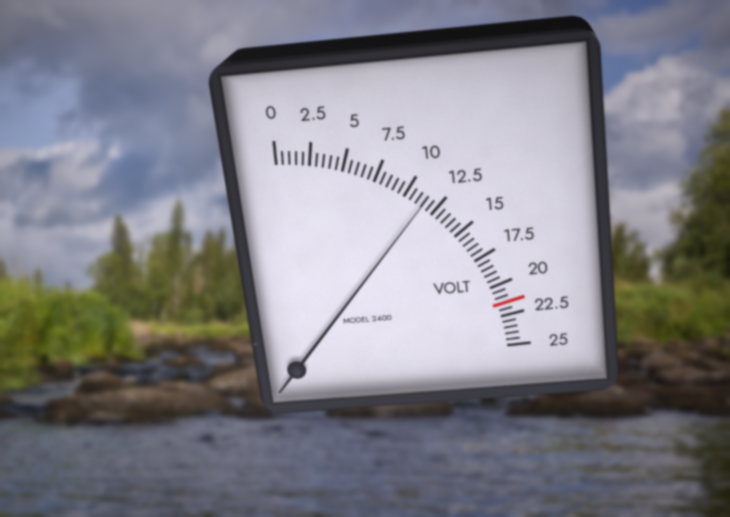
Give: 11.5,V
